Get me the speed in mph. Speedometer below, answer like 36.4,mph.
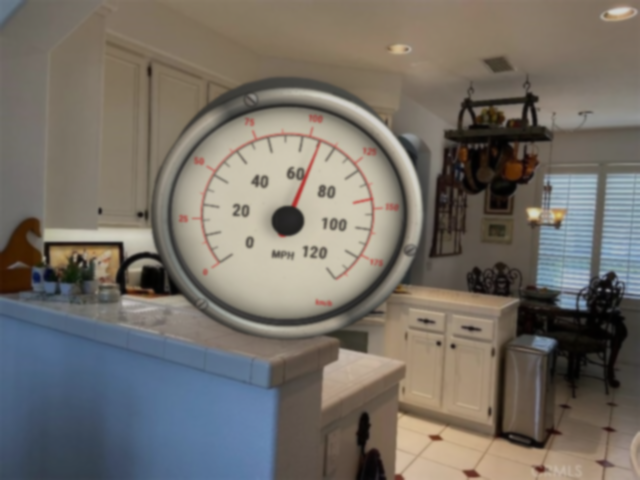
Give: 65,mph
